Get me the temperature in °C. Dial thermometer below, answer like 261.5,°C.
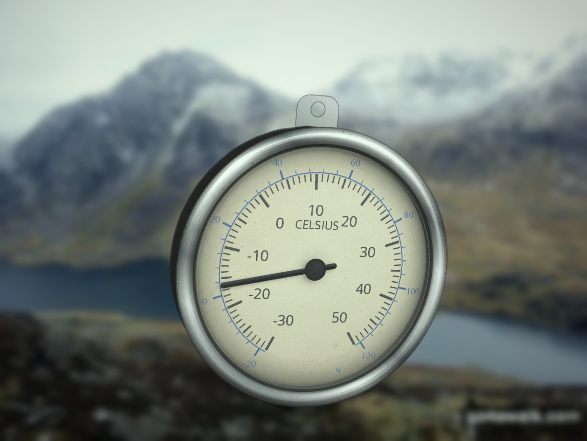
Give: -16,°C
